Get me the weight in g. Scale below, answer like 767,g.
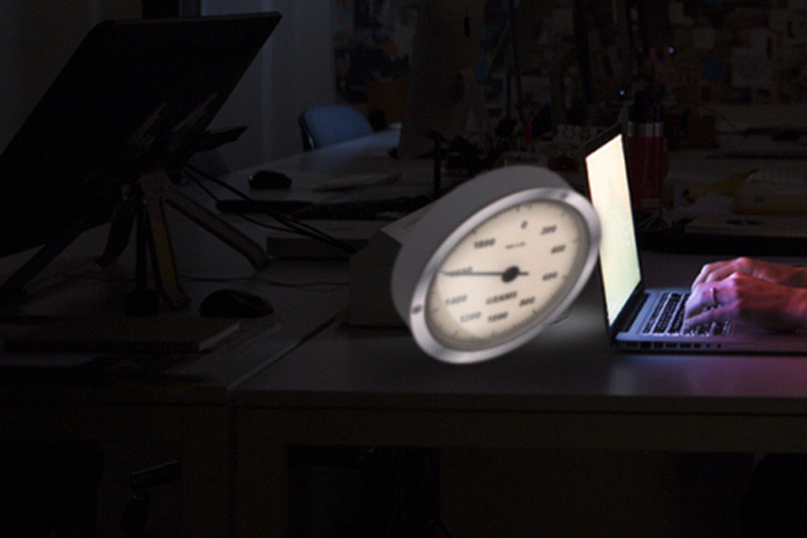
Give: 1600,g
